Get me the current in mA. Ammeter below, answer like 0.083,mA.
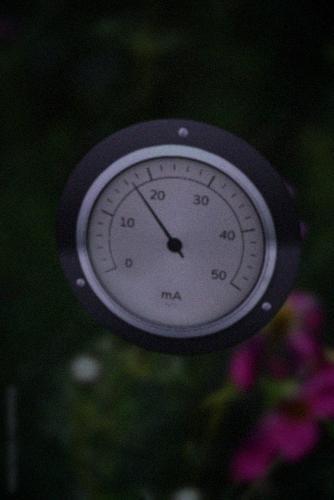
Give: 17,mA
